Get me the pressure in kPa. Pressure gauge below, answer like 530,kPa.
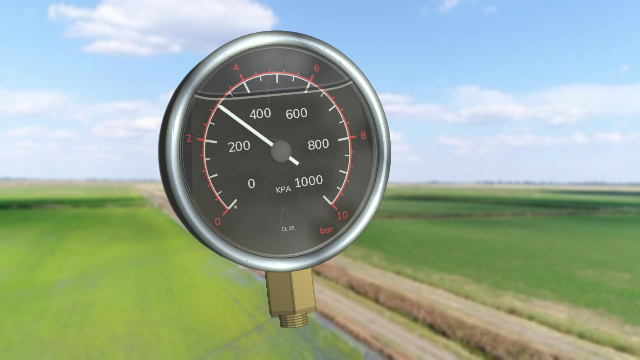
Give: 300,kPa
